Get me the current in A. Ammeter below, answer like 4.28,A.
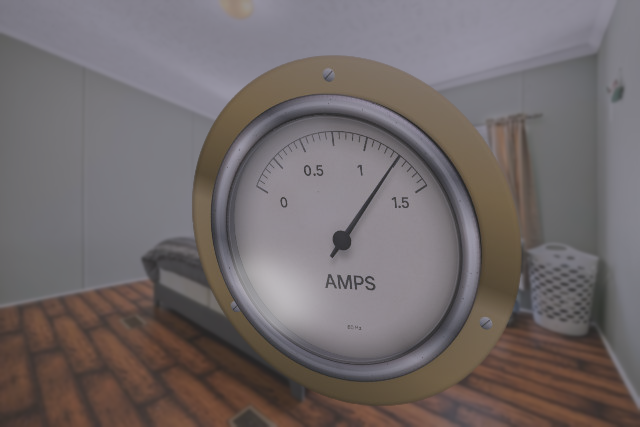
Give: 1.25,A
